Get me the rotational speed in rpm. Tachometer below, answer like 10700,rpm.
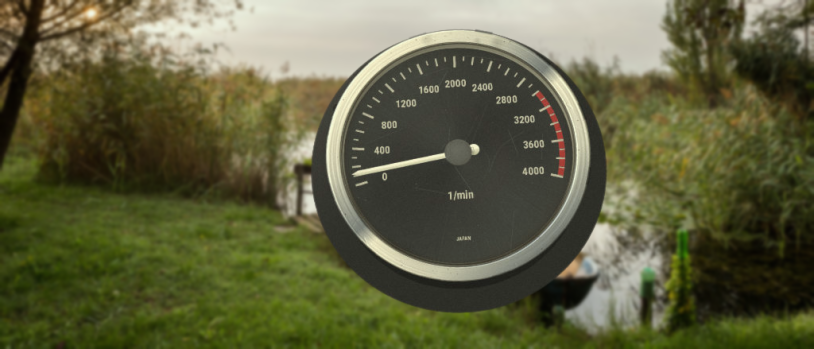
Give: 100,rpm
